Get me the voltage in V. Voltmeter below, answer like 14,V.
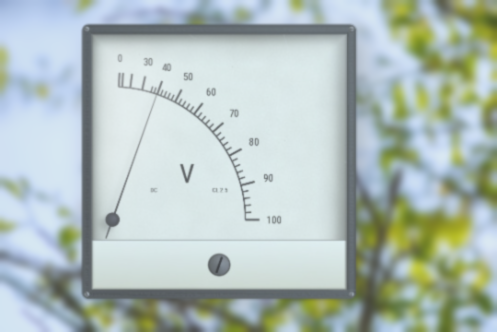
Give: 40,V
